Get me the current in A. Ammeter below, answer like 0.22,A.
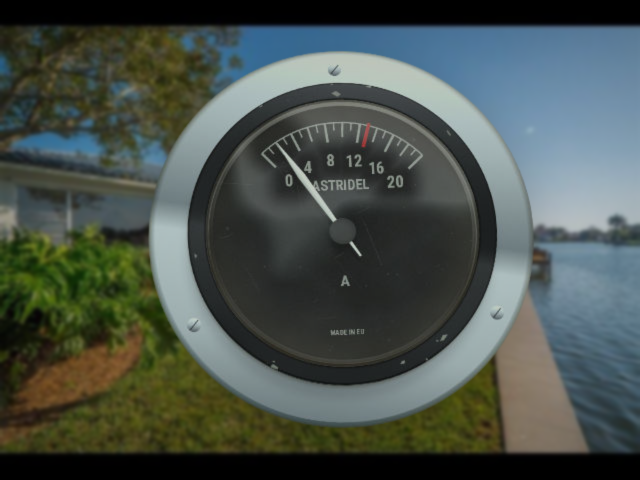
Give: 2,A
